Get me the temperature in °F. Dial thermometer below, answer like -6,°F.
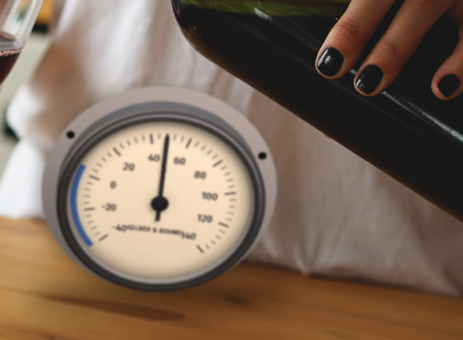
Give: 48,°F
